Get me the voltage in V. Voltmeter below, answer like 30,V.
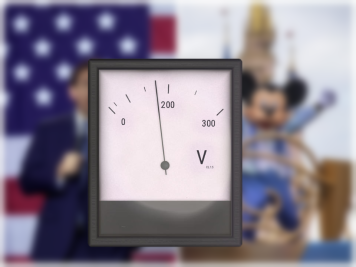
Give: 175,V
